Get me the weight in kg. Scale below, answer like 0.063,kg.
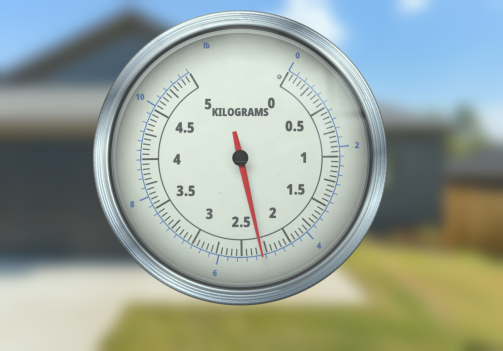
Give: 2.3,kg
